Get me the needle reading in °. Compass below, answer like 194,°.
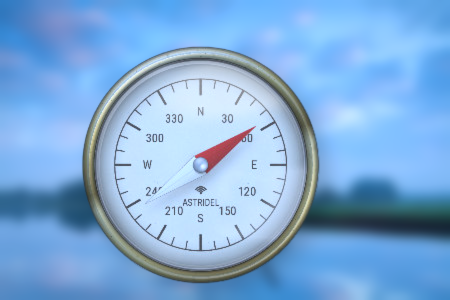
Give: 55,°
